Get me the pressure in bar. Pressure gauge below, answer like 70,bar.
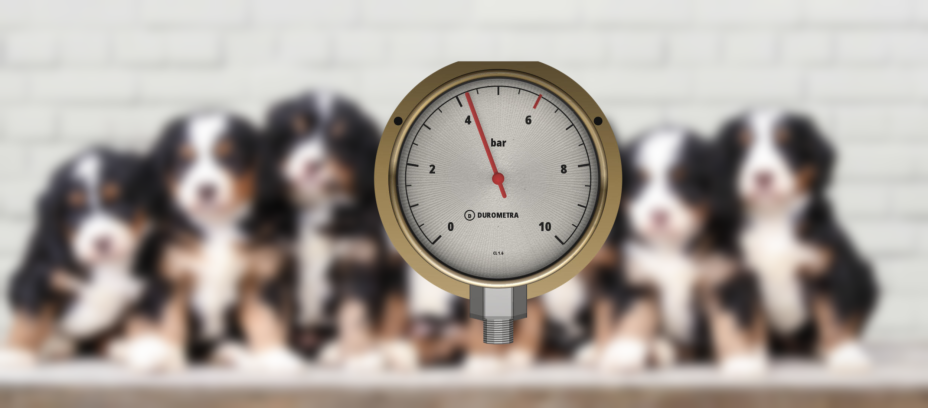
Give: 4.25,bar
